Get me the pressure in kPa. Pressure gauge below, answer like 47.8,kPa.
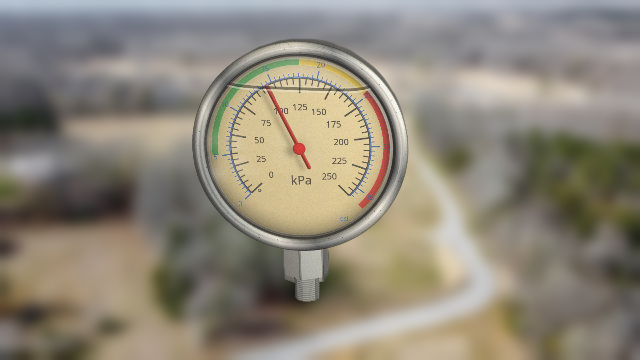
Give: 100,kPa
